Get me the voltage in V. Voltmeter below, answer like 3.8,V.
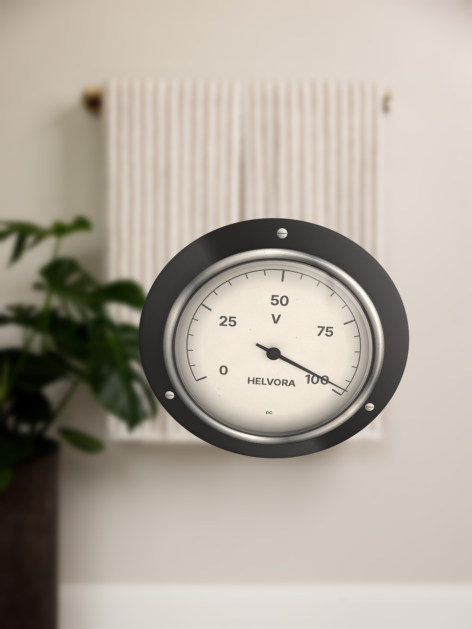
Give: 97.5,V
